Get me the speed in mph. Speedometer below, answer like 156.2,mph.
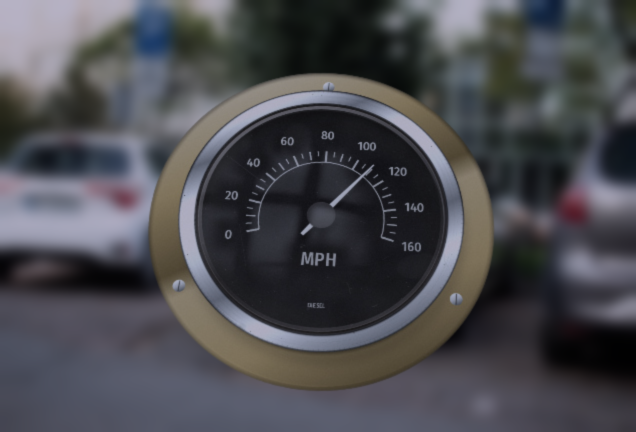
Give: 110,mph
